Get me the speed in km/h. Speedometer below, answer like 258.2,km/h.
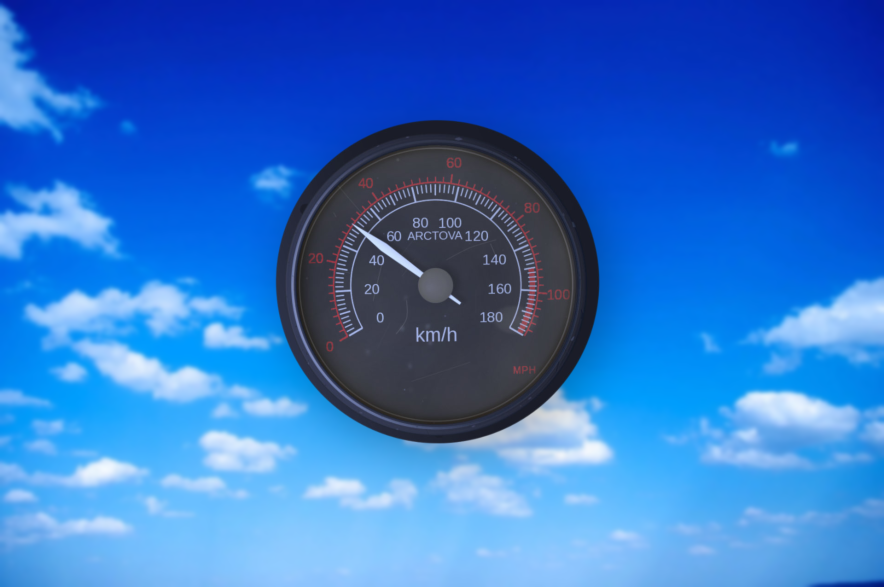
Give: 50,km/h
